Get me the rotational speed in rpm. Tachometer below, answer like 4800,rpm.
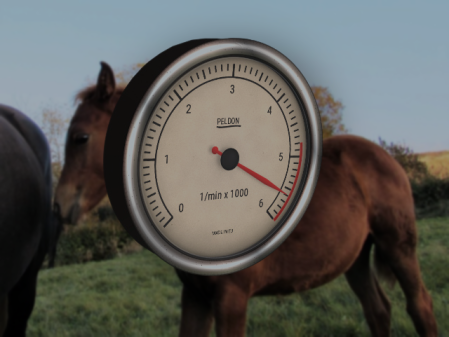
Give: 5600,rpm
